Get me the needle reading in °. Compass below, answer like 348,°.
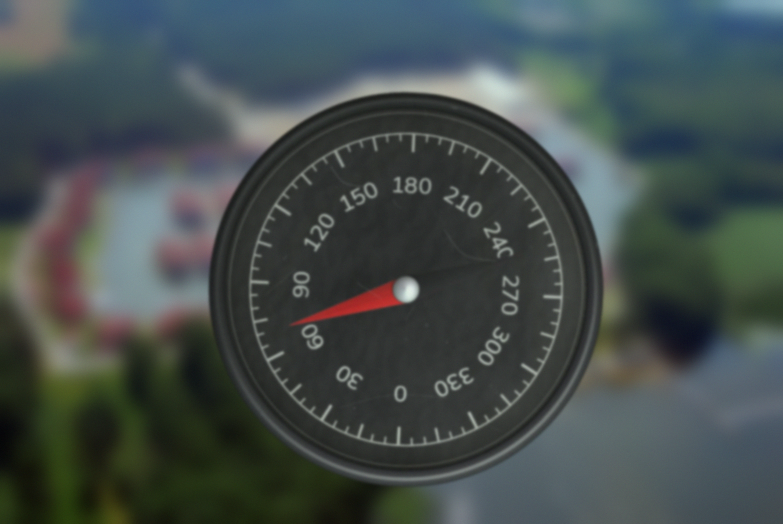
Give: 70,°
